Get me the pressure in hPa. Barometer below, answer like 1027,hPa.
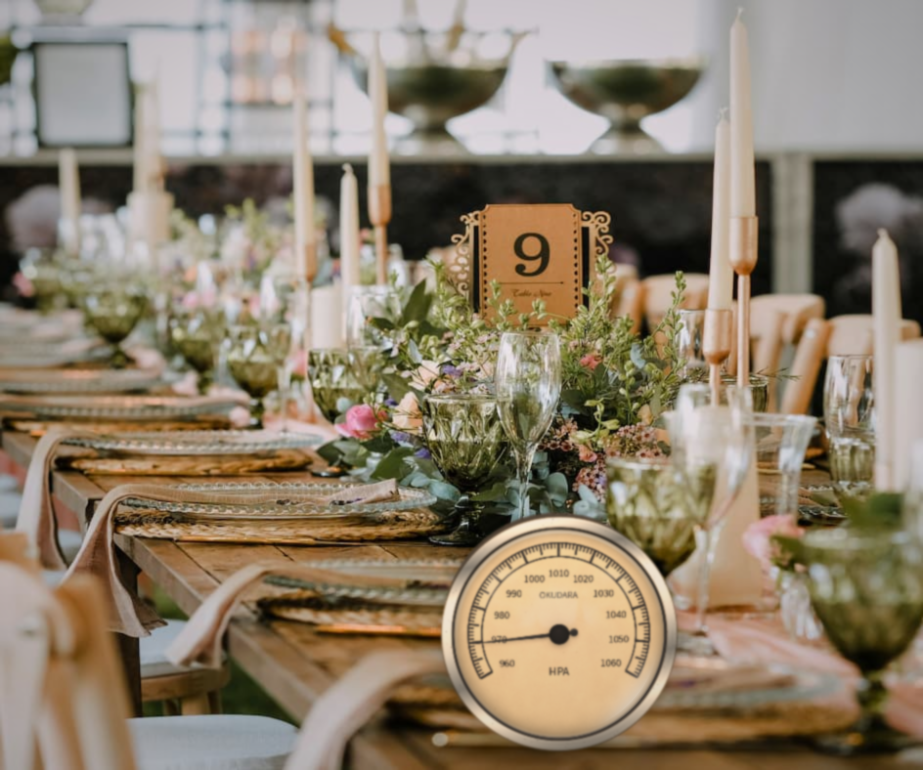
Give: 970,hPa
